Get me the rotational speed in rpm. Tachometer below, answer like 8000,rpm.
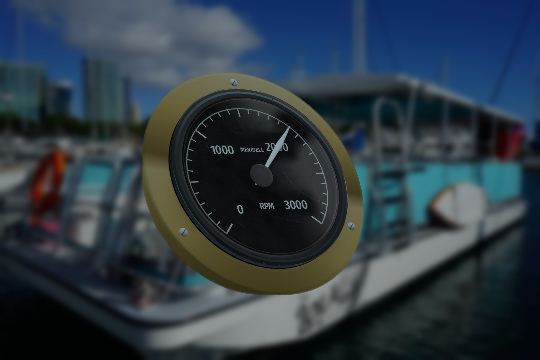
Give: 2000,rpm
